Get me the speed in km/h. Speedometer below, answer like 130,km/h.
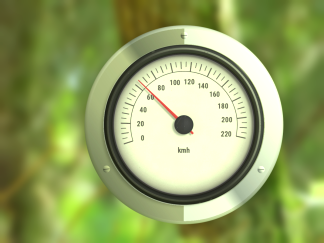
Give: 65,km/h
